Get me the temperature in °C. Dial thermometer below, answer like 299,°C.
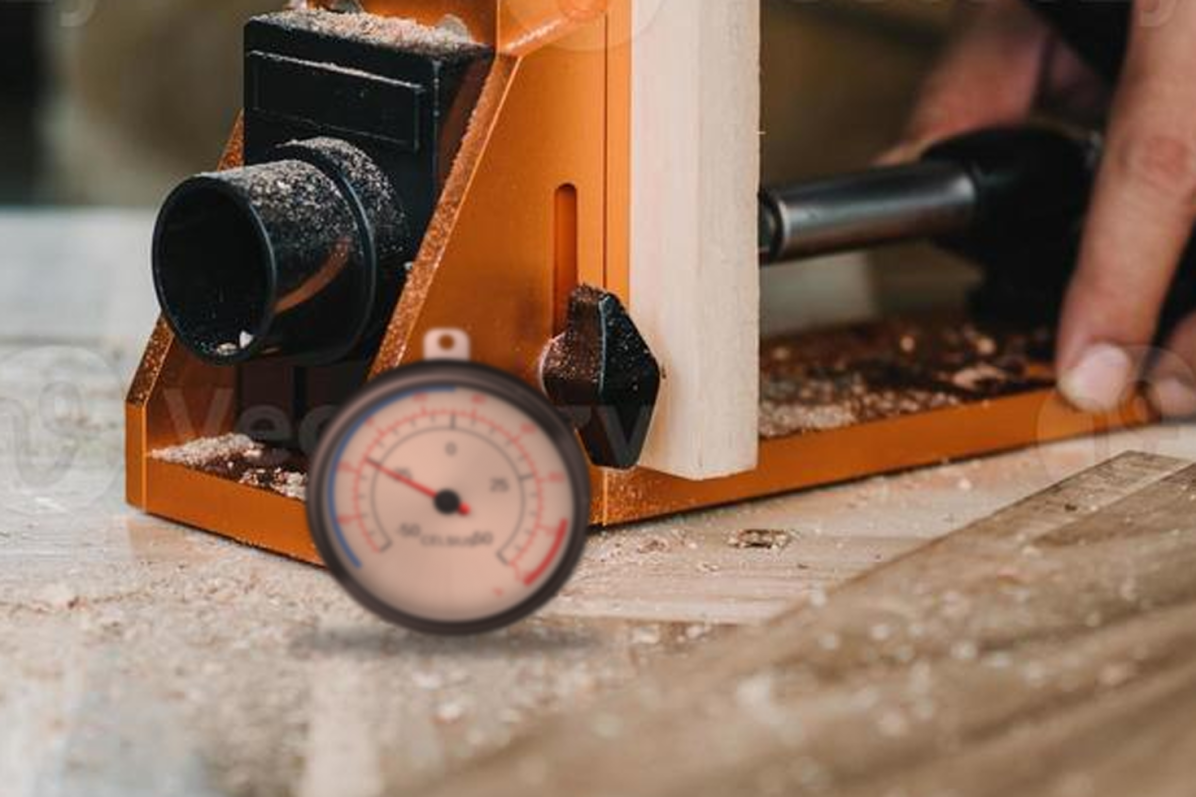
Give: -25,°C
